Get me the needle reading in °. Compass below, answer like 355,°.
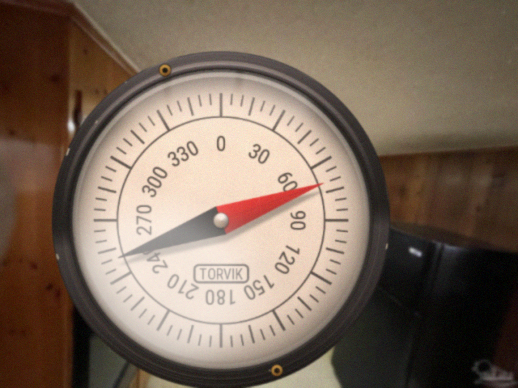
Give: 70,°
